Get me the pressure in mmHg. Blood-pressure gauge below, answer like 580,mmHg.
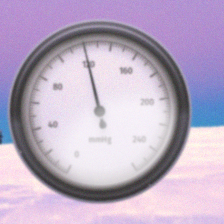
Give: 120,mmHg
